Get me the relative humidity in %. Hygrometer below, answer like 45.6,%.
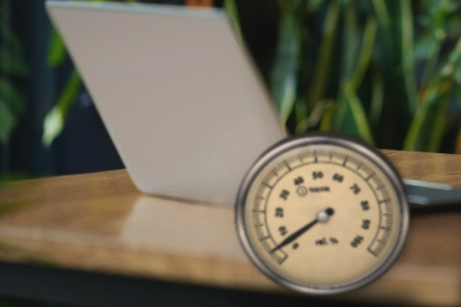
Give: 5,%
